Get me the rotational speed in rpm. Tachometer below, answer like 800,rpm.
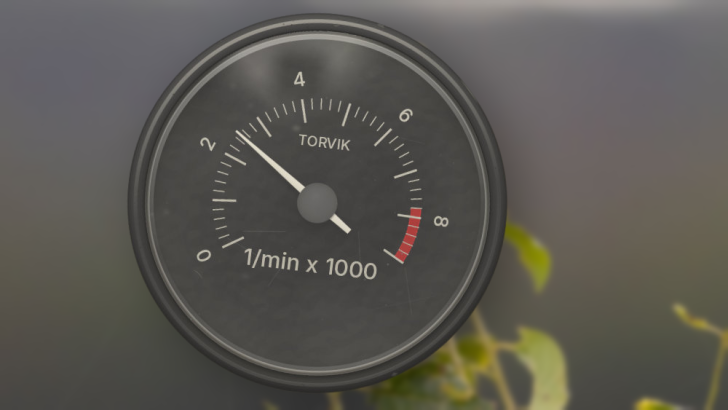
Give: 2500,rpm
